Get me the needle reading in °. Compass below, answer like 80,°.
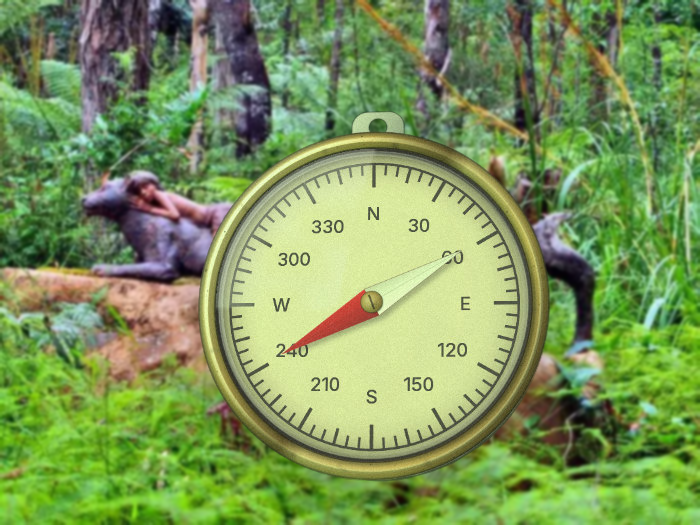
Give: 240,°
